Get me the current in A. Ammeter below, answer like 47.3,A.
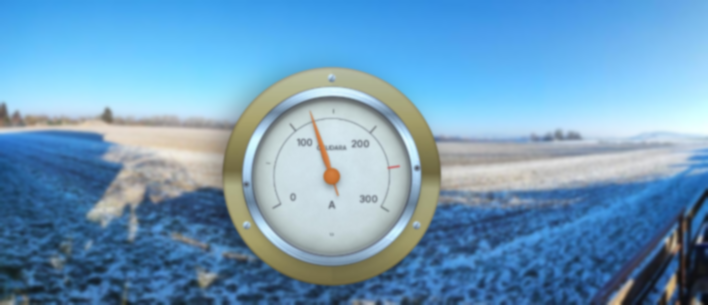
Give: 125,A
